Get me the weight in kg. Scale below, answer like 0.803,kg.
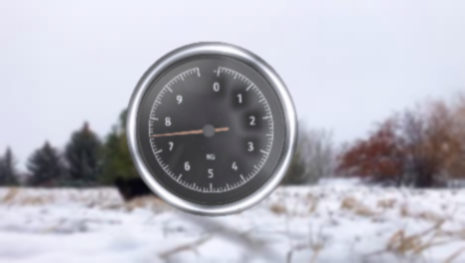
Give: 7.5,kg
